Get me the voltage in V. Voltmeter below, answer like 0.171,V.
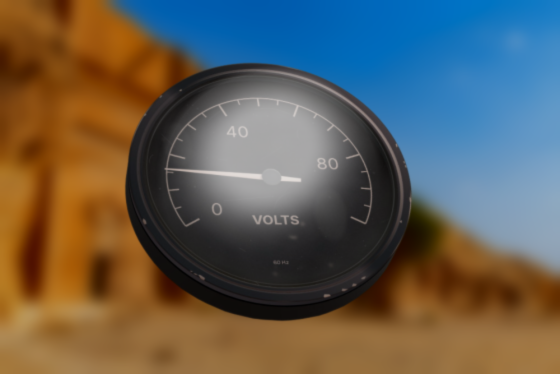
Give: 15,V
